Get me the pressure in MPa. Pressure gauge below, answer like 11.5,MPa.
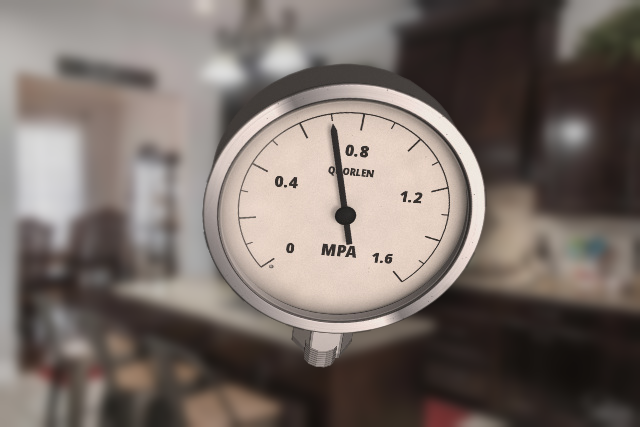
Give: 0.7,MPa
